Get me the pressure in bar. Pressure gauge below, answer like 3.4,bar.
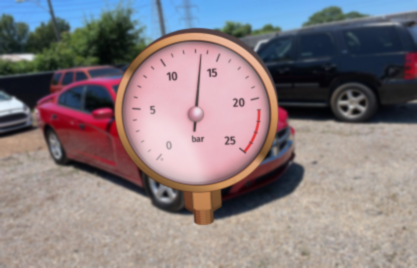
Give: 13.5,bar
